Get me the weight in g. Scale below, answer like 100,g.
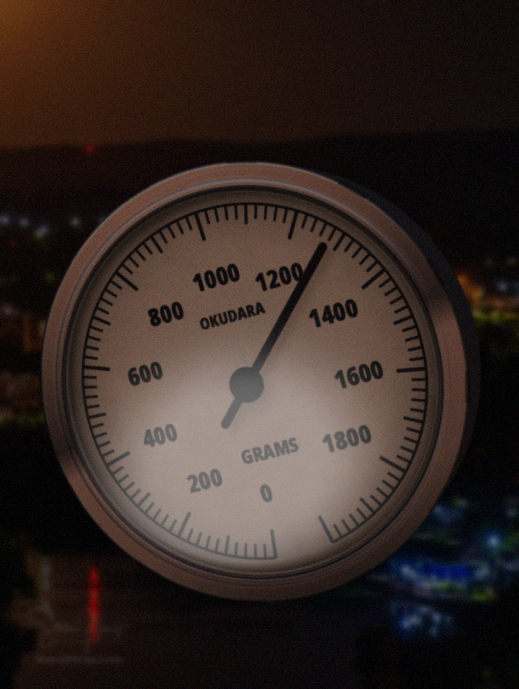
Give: 1280,g
